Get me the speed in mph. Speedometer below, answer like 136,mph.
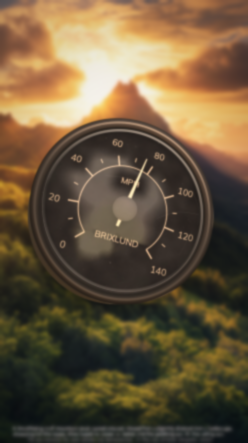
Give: 75,mph
